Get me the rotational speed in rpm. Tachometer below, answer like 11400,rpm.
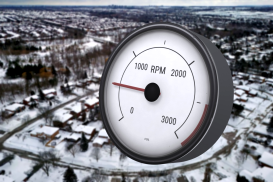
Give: 500,rpm
